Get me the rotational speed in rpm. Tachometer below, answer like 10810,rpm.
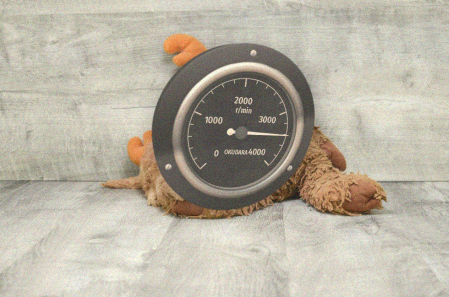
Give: 3400,rpm
